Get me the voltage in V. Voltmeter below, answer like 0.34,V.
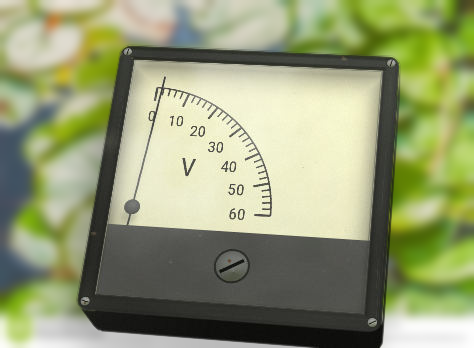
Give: 2,V
